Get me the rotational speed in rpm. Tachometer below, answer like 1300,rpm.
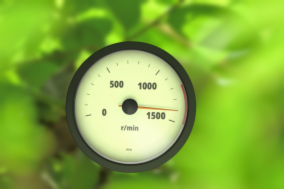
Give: 1400,rpm
